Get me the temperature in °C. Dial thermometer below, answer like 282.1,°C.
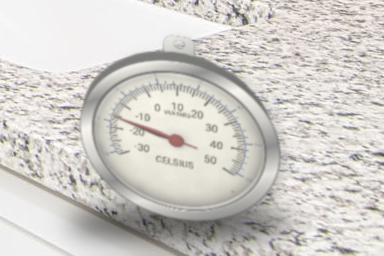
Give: -15,°C
